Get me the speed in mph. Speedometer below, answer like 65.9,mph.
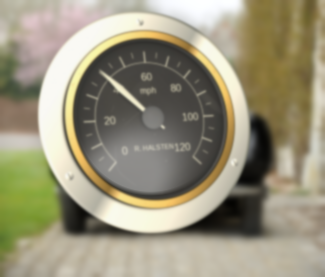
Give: 40,mph
